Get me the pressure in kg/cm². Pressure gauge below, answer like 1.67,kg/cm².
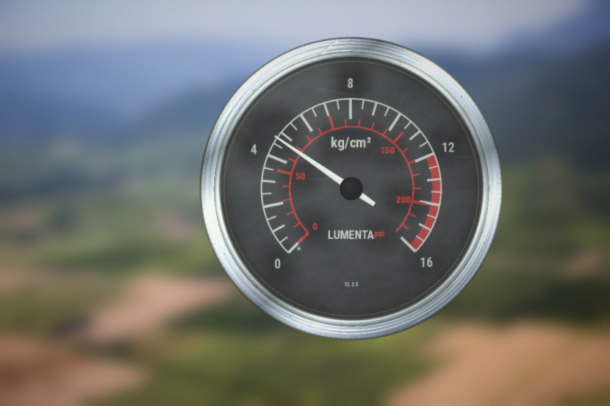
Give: 4.75,kg/cm²
